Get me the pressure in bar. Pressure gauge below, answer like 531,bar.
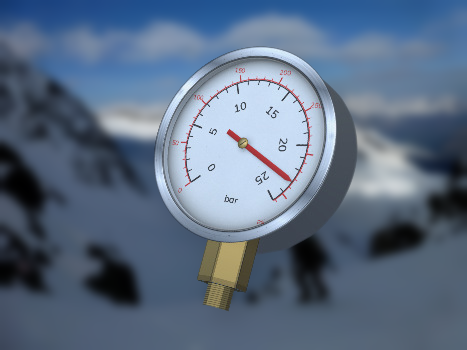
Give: 23,bar
